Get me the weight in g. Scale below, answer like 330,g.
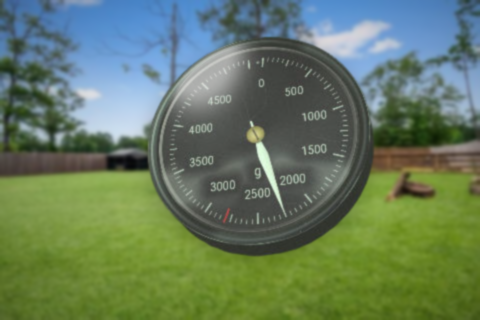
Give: 2250,g
